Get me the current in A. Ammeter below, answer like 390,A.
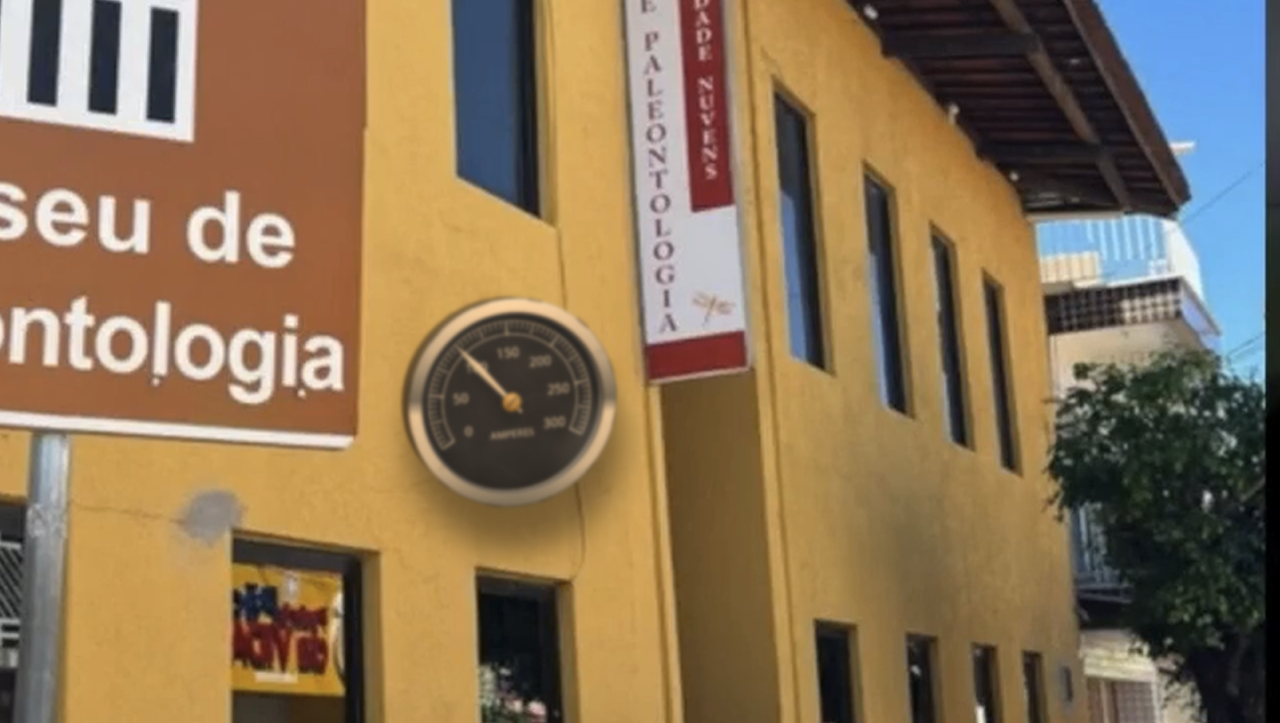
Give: 100,A
